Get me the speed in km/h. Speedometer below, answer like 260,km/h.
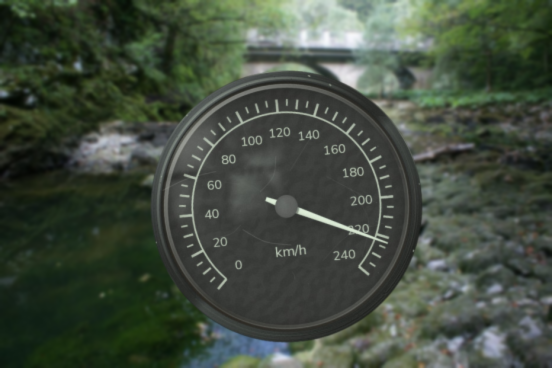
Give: 222.5,km/h
